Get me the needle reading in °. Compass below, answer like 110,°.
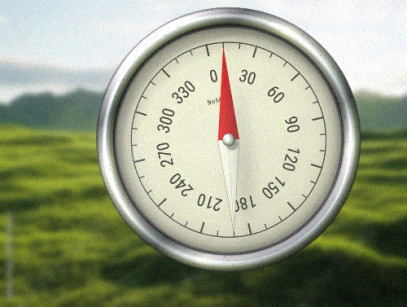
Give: 10,°
